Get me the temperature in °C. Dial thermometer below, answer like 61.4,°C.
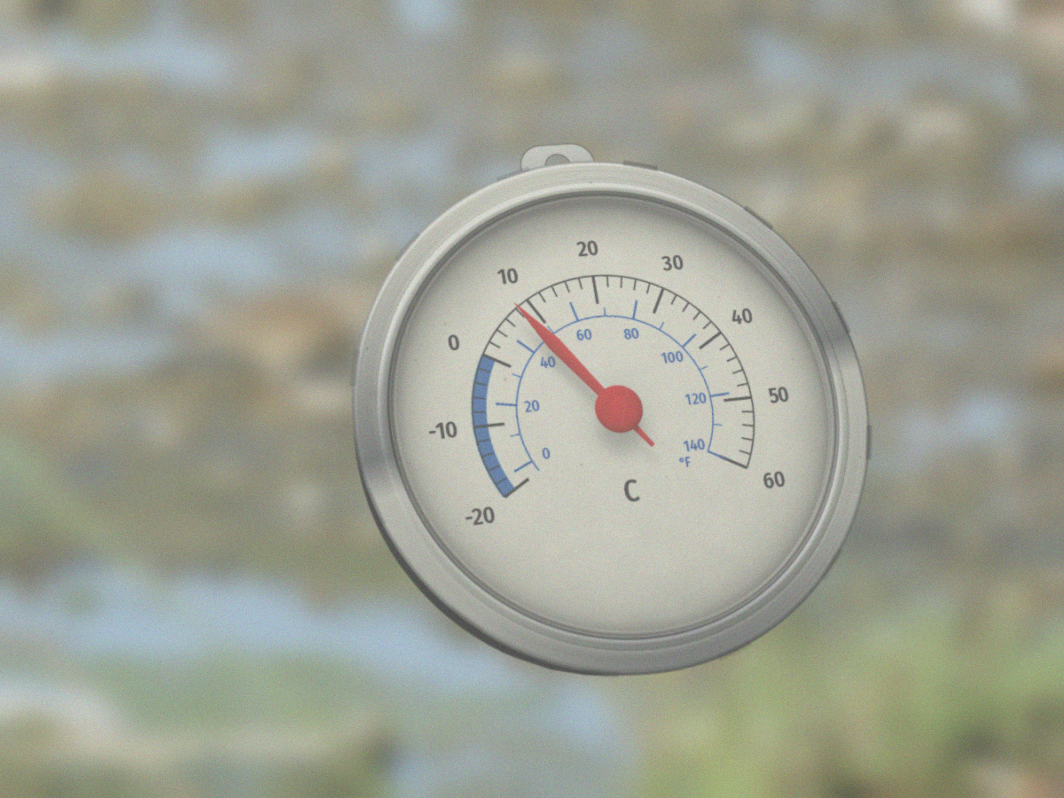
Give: 8,°C
